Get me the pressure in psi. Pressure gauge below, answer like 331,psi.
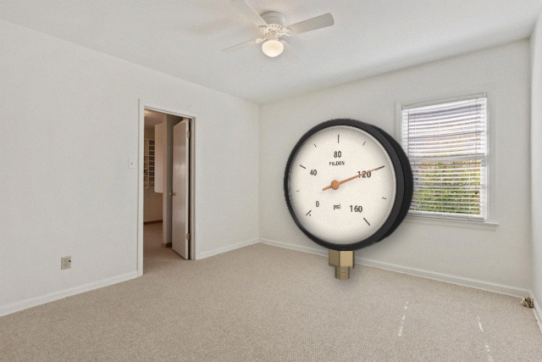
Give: 120,psi
